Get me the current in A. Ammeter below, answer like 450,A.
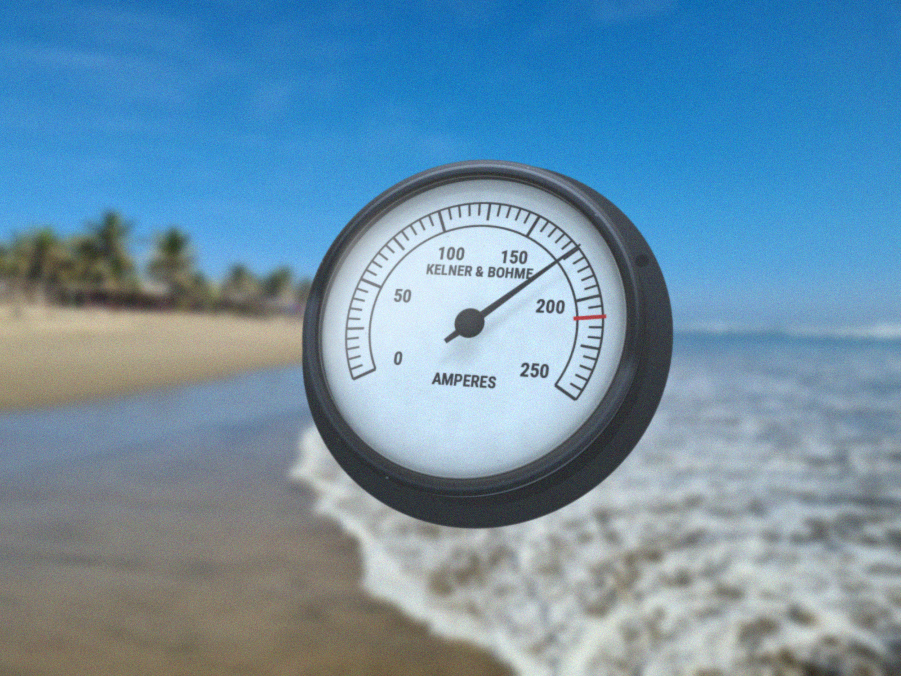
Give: 175,A
